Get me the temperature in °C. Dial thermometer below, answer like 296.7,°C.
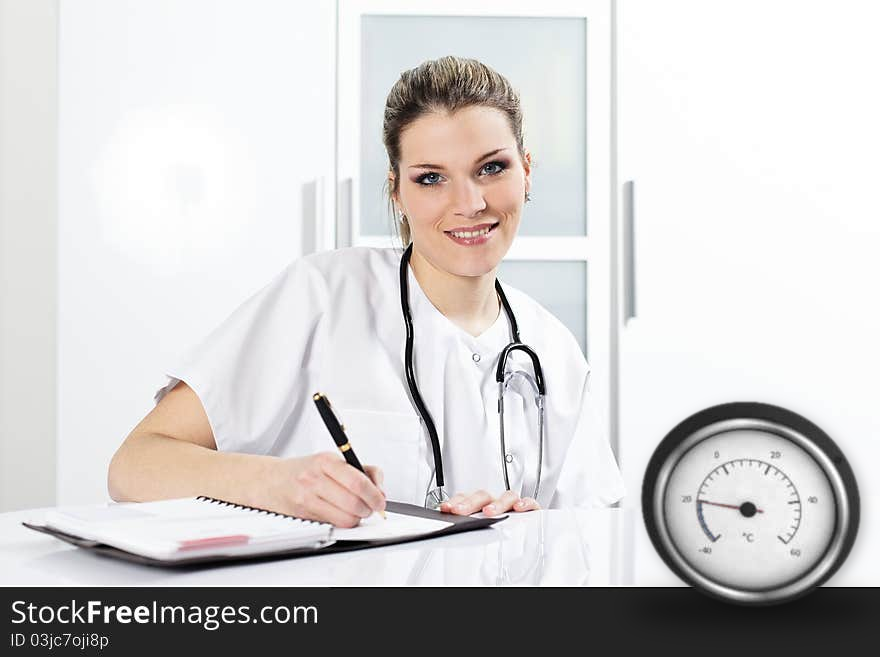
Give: -20,°C
